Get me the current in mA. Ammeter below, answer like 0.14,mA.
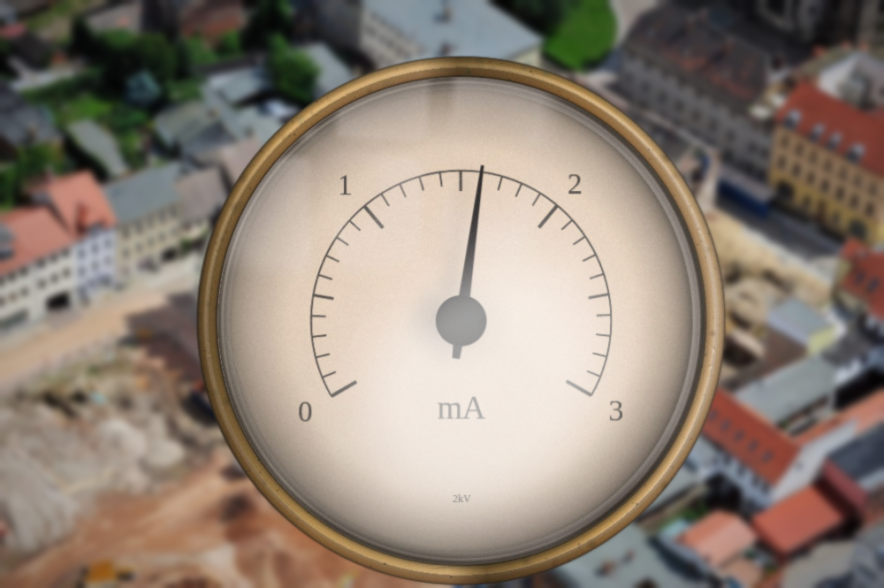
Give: 1.6,mA
